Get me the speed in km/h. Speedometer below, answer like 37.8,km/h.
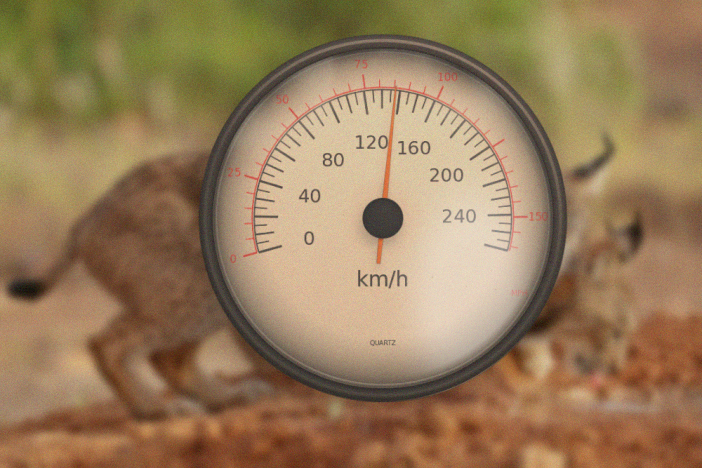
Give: 137.5,km/h
